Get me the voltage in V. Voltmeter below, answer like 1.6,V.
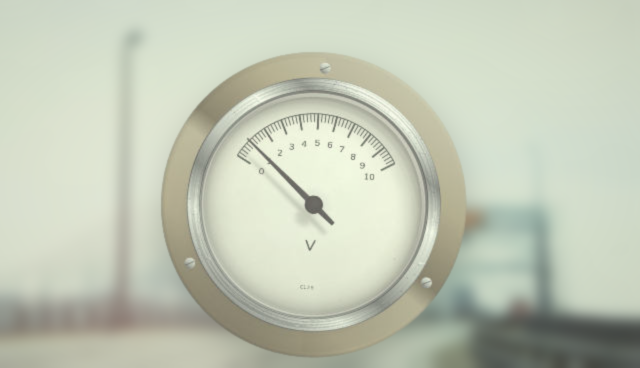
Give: 1,V
